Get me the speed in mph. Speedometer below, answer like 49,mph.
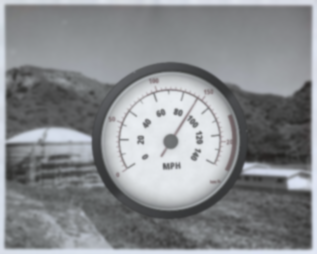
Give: 90,mph
